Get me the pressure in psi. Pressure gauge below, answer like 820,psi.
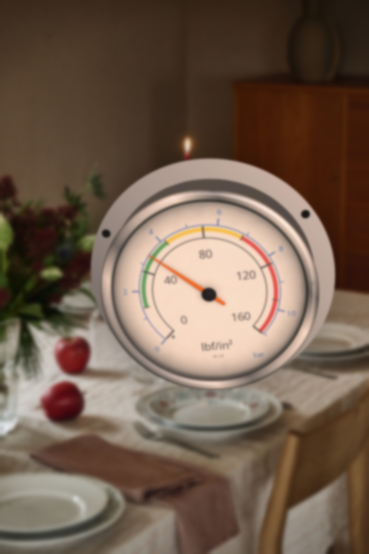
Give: 50,psi
